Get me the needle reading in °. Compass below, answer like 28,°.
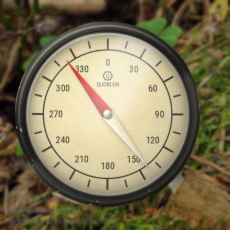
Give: 322.5,°
